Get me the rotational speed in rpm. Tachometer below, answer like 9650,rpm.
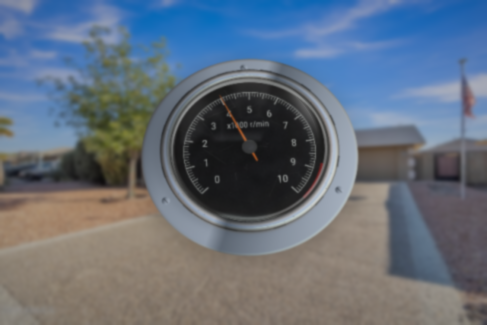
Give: 4000,rpm
